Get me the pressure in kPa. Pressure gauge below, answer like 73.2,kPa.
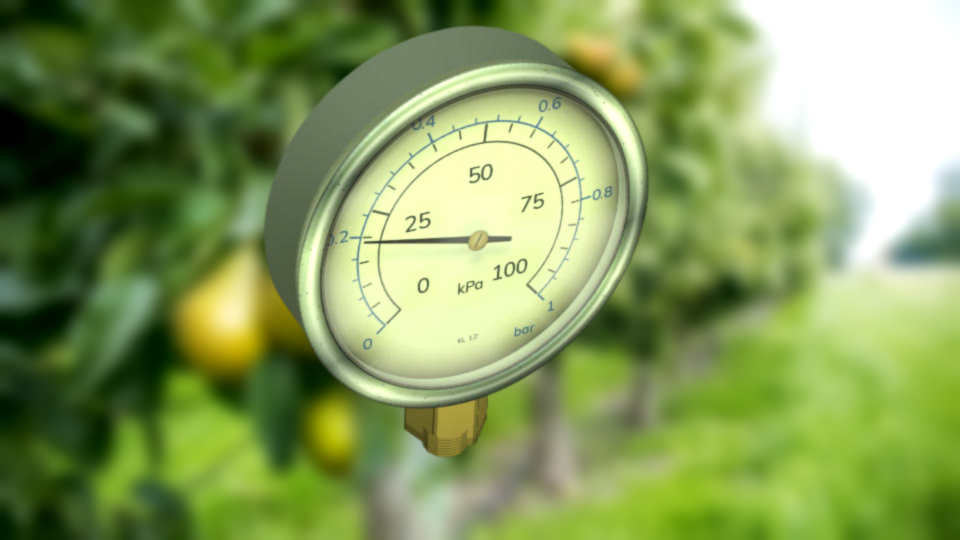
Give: 20,kPa
